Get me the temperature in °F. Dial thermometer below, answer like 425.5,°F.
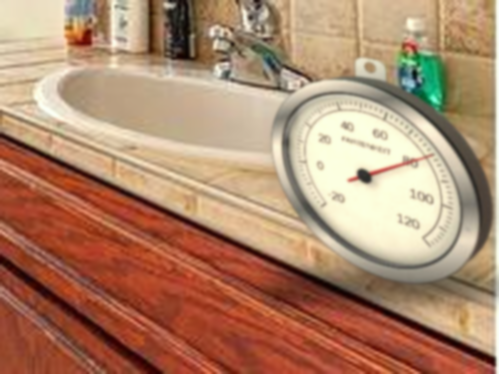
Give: 80,°F
